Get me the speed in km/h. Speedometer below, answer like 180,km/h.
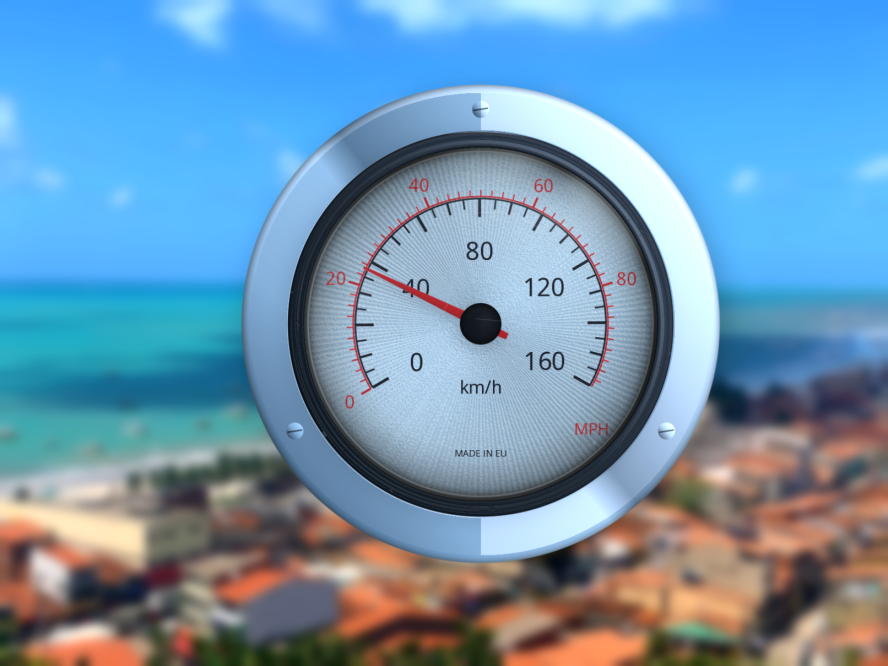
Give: 37.5,km/h
